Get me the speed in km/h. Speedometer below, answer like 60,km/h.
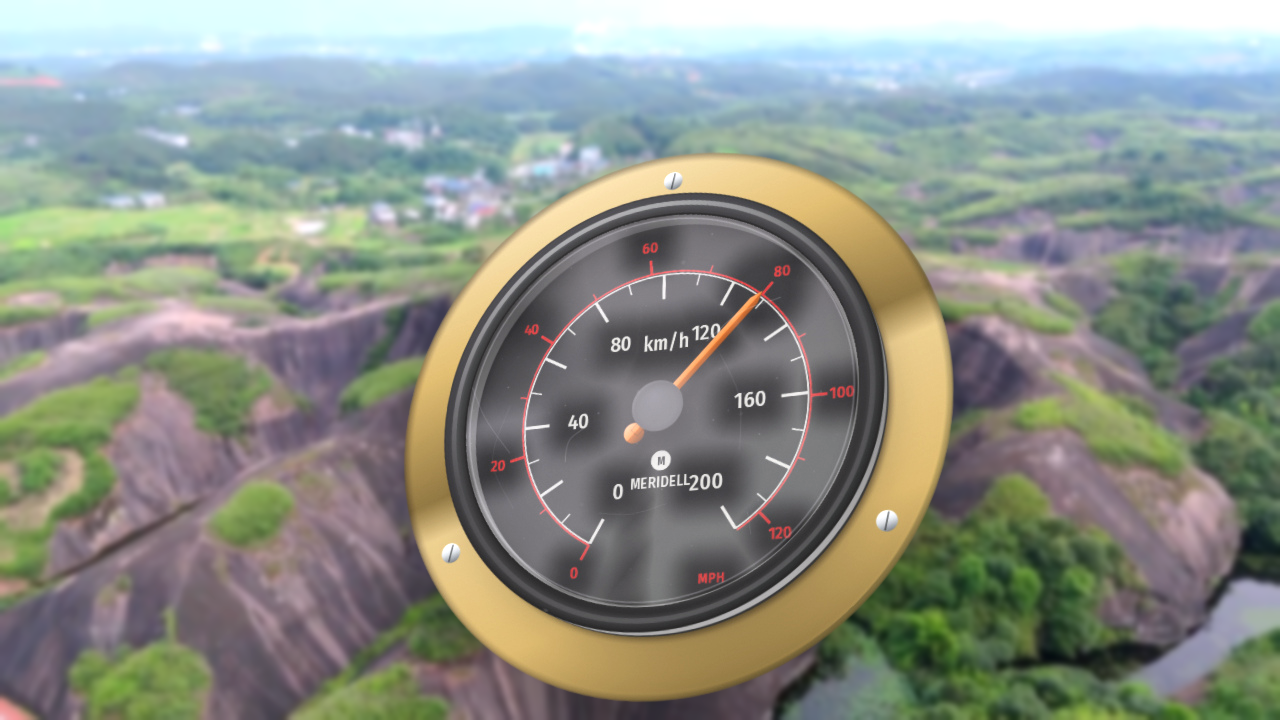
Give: 130,km/h
